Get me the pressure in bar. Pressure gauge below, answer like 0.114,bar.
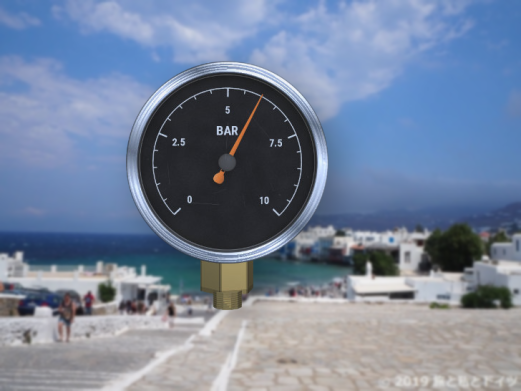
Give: 6,bar
